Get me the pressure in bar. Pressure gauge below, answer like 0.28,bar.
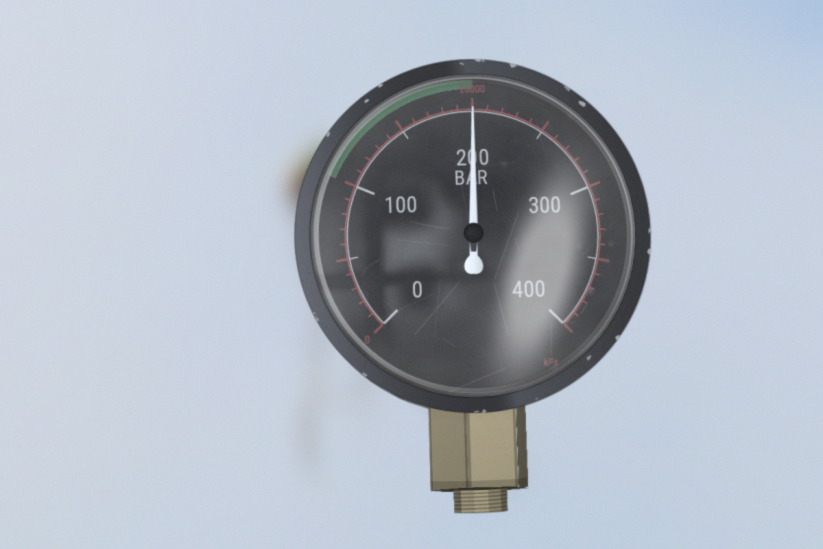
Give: 200,bar
